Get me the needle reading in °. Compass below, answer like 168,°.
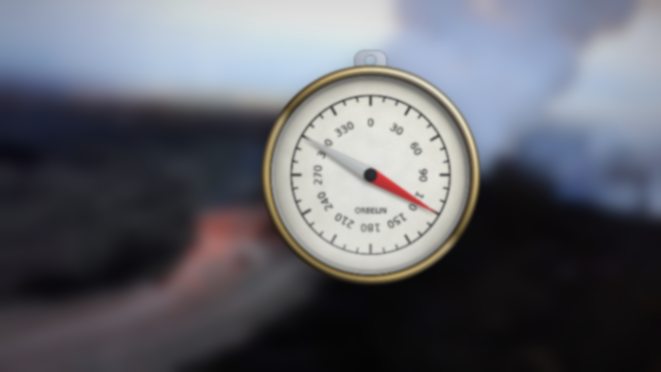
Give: 120,°
